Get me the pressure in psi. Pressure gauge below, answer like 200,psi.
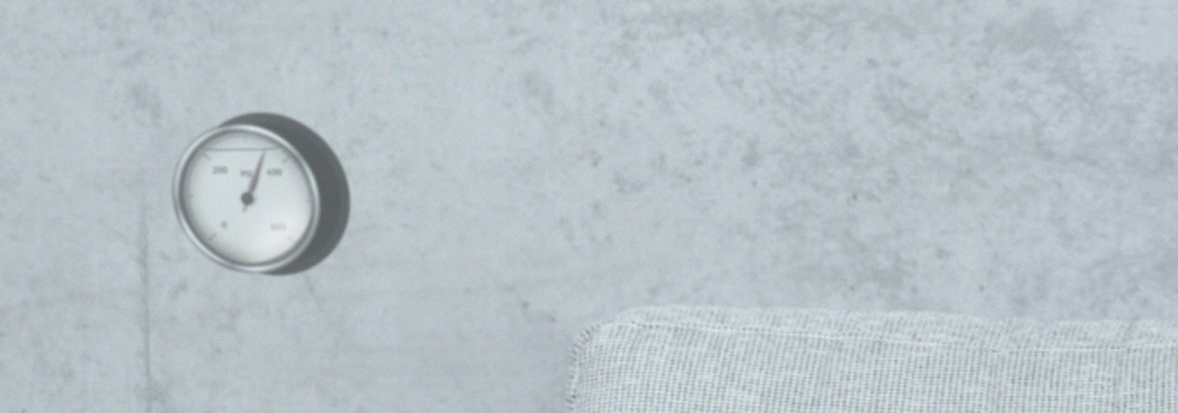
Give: 350,psi
